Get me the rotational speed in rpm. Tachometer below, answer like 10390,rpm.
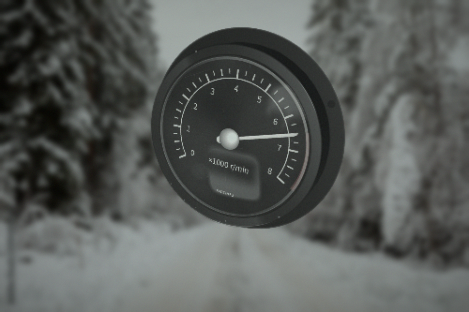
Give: 6500,rpm
